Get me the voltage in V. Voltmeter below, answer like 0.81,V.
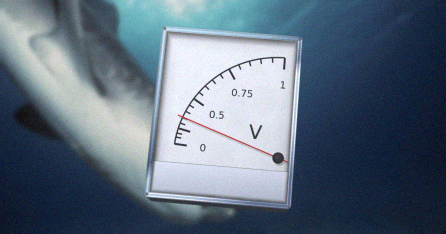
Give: 0.35,V
